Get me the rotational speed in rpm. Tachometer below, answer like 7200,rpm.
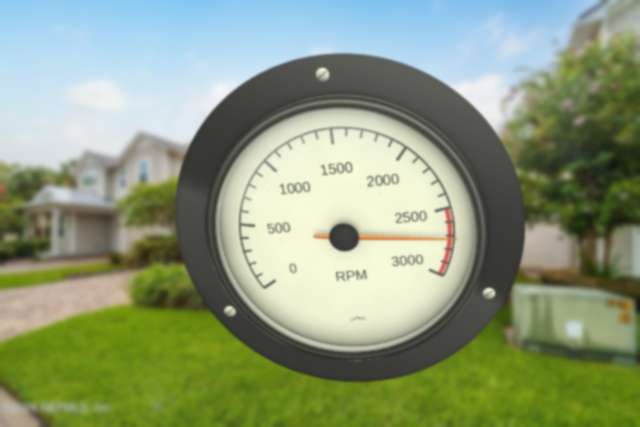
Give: 2700,rpm
